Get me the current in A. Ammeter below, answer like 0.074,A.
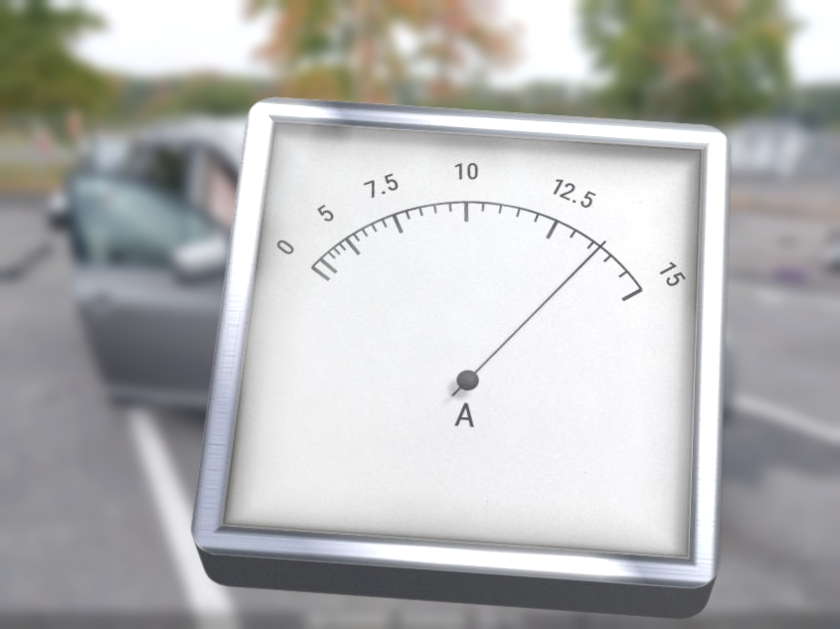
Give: 13.75,A
